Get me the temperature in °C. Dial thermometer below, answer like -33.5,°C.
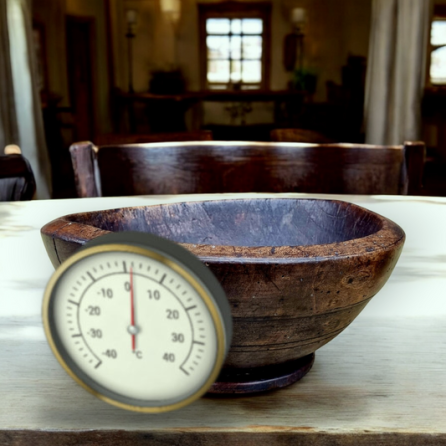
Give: 2,°C
